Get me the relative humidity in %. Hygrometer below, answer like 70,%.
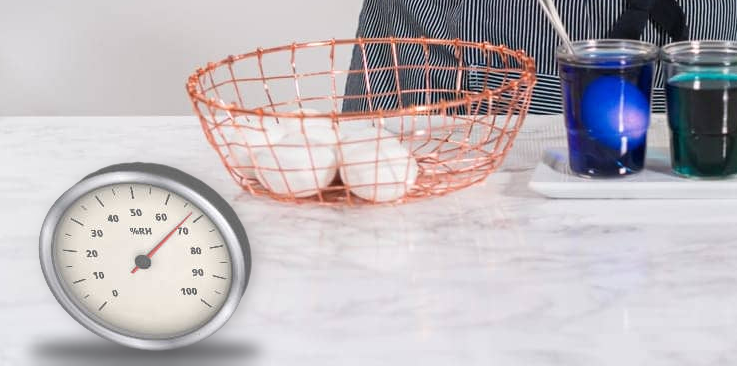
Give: 67.5,%
